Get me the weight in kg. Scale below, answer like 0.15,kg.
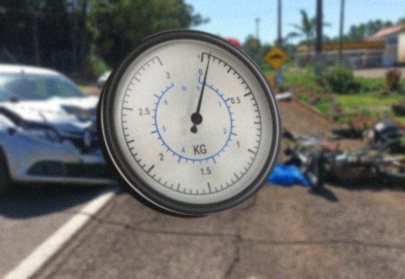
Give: 0.05,kg
